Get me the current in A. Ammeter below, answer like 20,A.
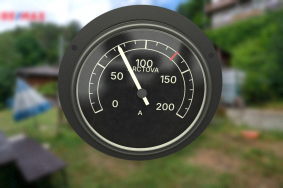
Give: 75,A
